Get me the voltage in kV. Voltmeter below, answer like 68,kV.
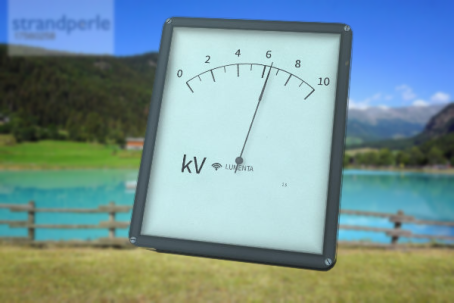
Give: 6.5,kV
